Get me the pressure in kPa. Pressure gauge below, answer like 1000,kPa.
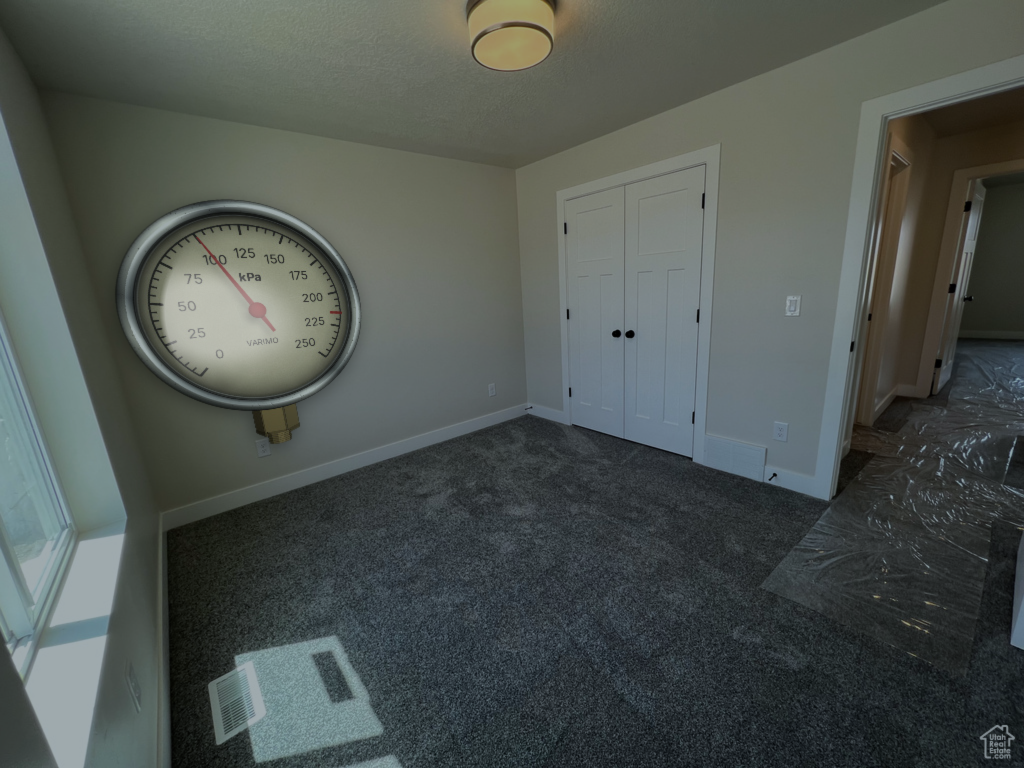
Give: 100,kPa
